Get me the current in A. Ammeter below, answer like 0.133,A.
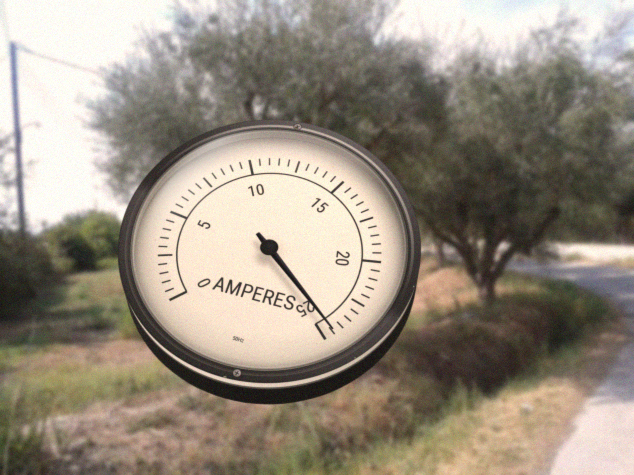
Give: 24.5,A
